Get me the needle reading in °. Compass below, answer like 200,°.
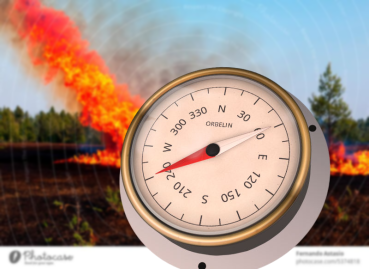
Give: 240,°
